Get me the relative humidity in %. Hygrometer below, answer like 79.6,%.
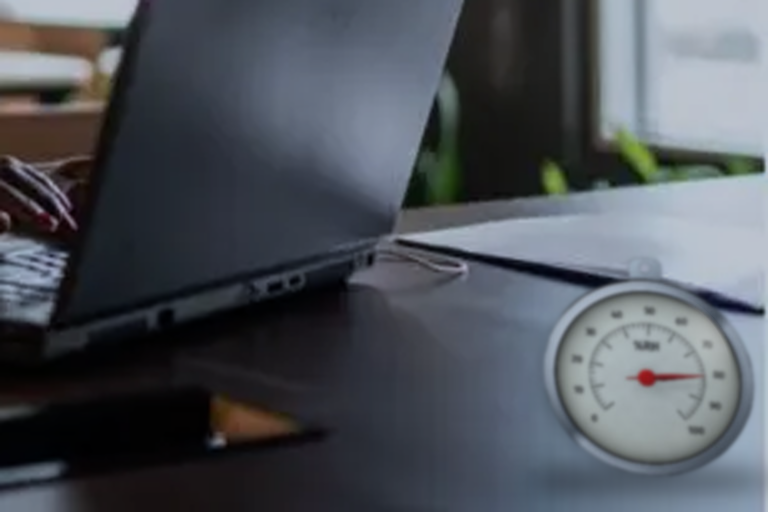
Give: 80,%
